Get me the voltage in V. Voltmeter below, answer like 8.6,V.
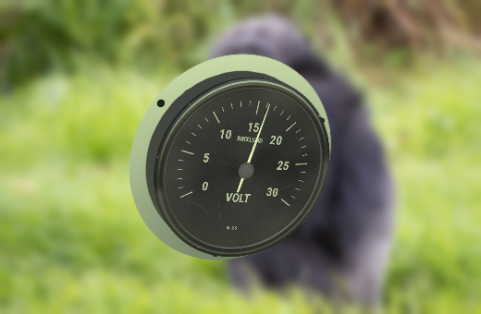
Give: 16,V
